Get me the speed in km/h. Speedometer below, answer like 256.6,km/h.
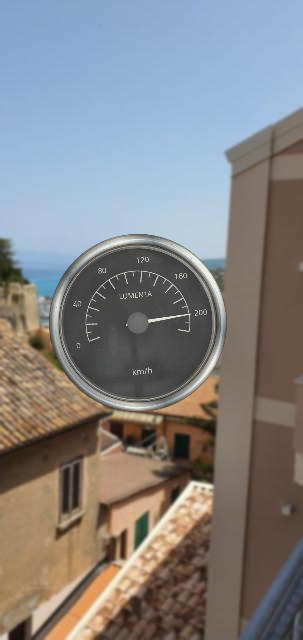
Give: 200,km/h
